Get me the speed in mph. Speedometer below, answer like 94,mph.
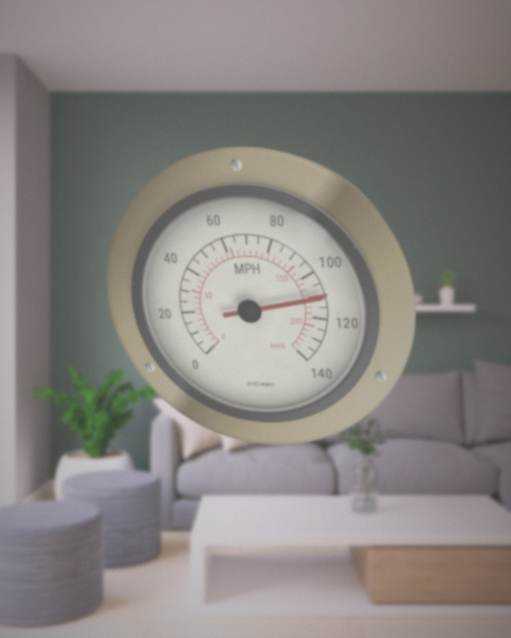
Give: 110,mph
